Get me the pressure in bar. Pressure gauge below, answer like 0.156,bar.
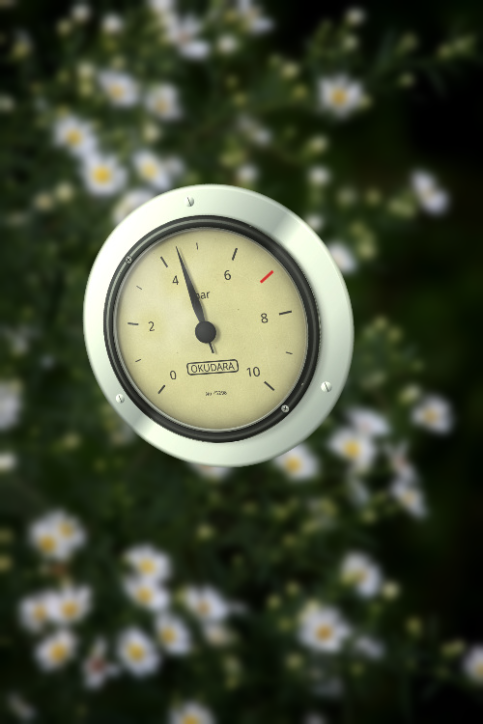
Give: 4.5,bar
